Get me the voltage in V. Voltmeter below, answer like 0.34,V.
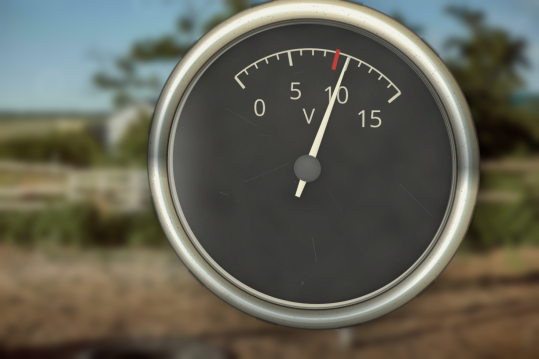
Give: 10,V
